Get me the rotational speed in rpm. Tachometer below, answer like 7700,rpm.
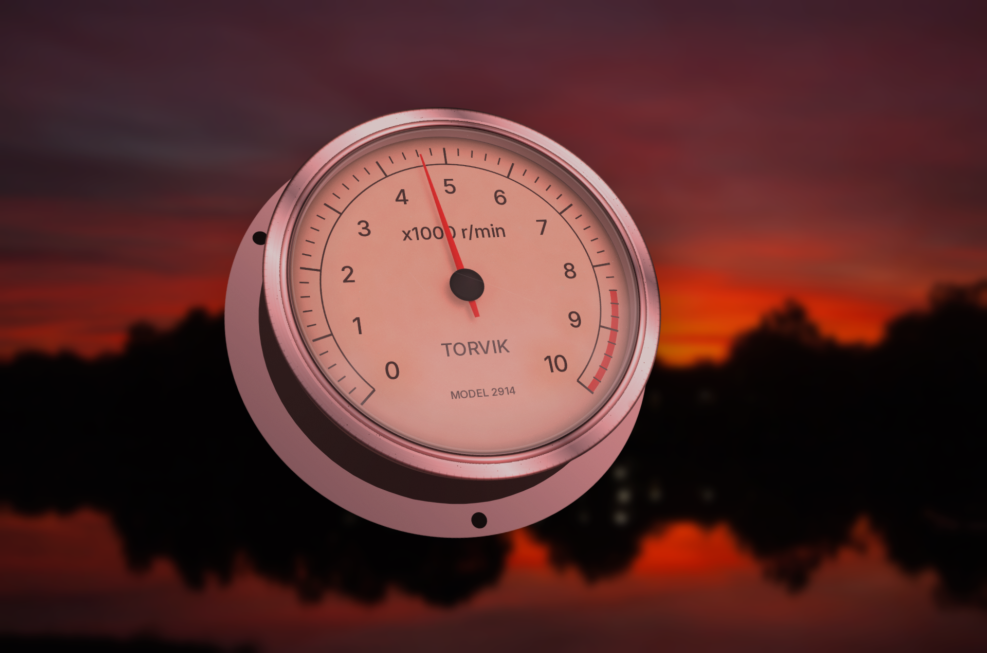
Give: 4600,rpm
